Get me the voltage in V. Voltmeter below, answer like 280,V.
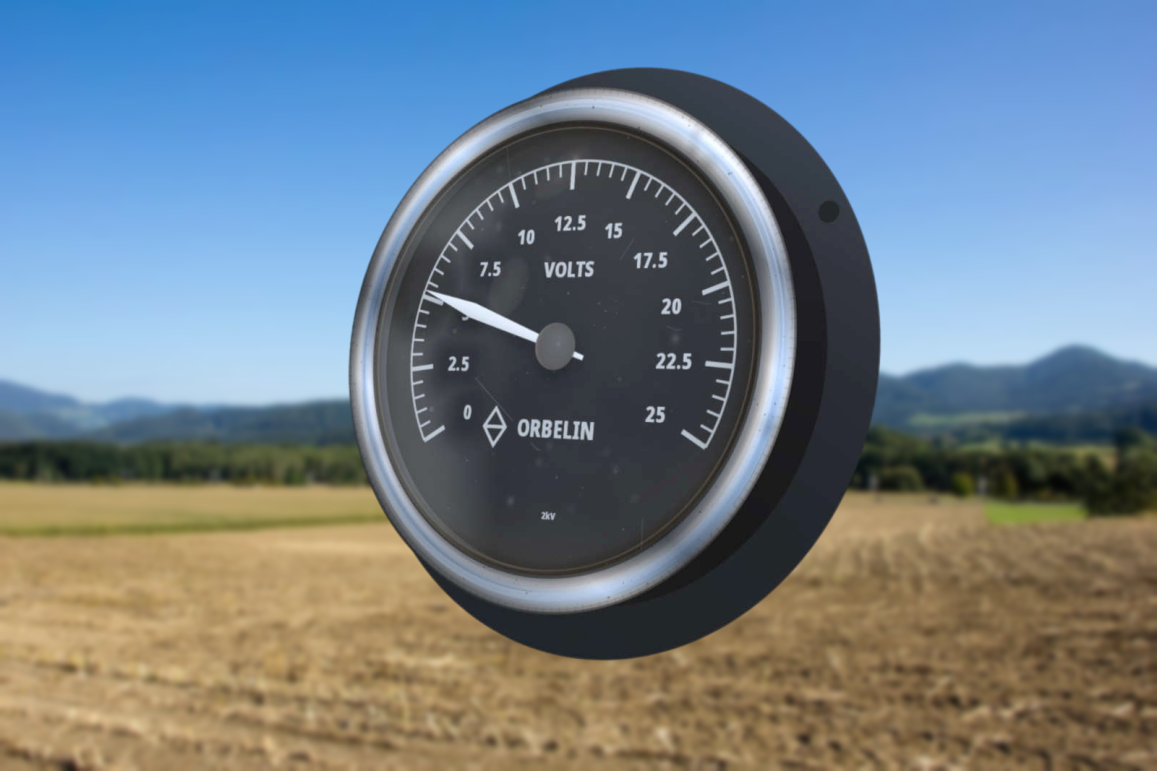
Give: 5.25,V
